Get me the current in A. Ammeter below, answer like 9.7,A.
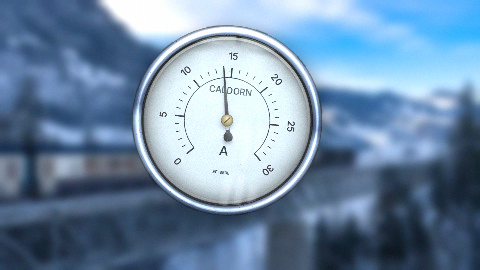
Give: 14,A
